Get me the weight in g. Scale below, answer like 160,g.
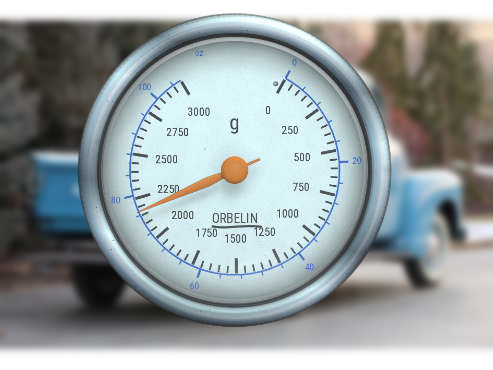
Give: 2175,g
